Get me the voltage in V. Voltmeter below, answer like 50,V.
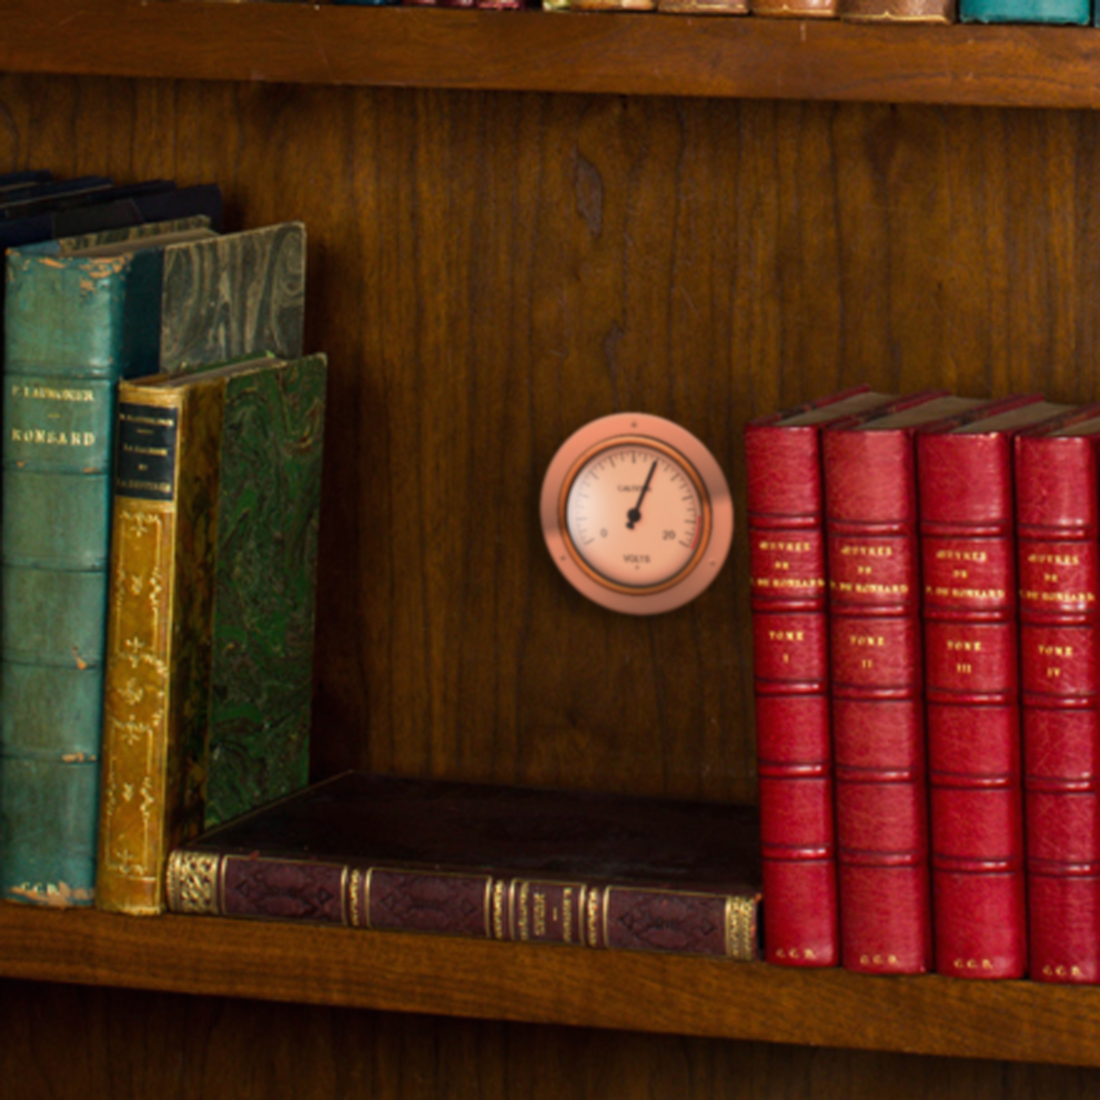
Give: 12,V
